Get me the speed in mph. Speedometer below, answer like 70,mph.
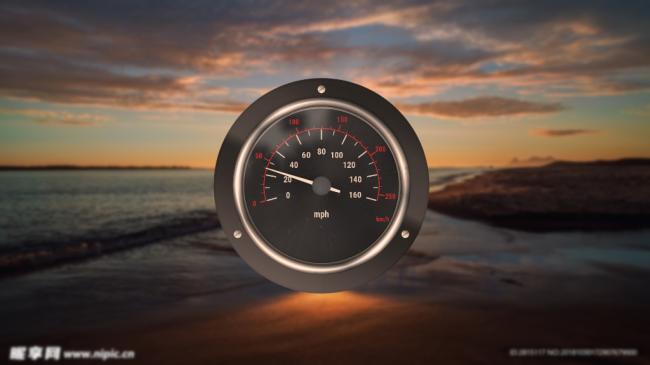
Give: 25,mph
